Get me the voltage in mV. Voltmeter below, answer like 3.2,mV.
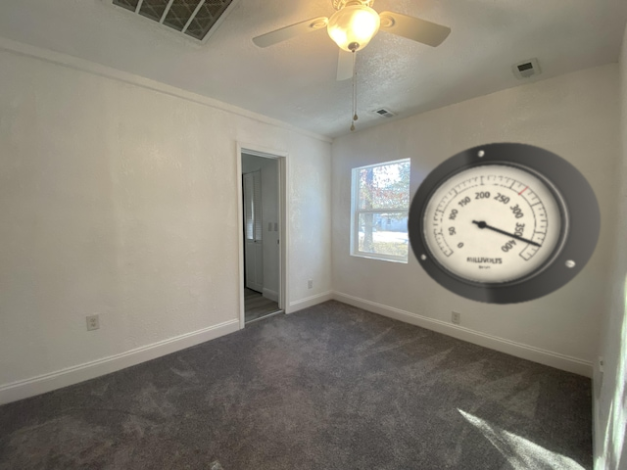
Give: 370,mV
